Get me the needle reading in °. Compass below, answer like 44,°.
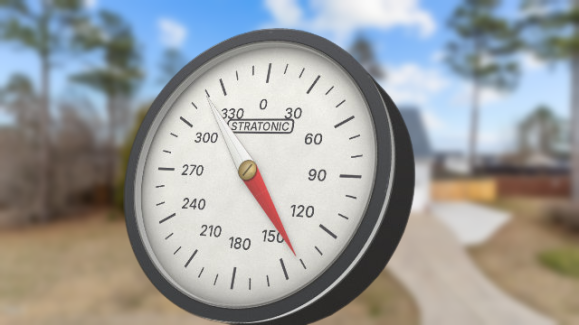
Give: 140,°
